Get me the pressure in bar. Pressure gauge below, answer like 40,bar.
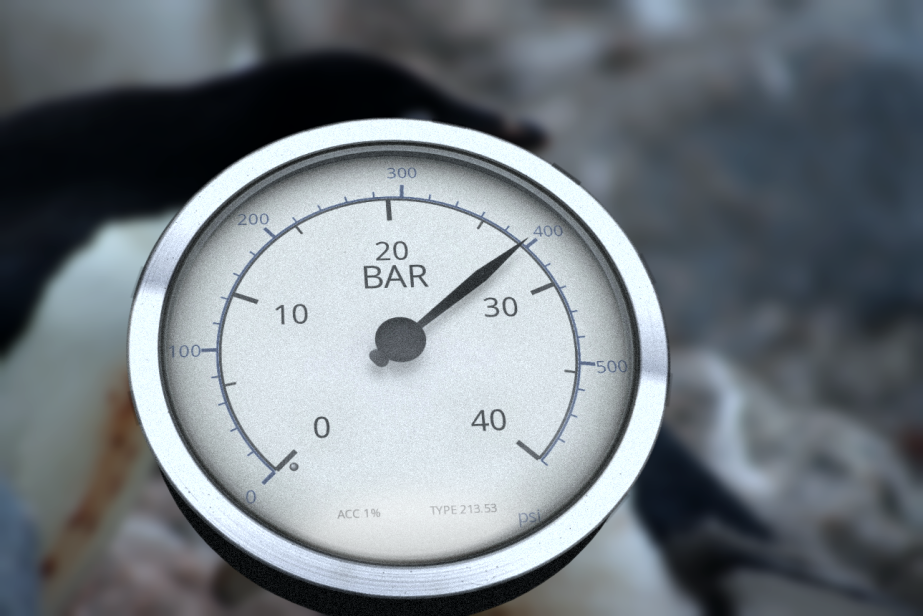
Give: 27.5,bar
